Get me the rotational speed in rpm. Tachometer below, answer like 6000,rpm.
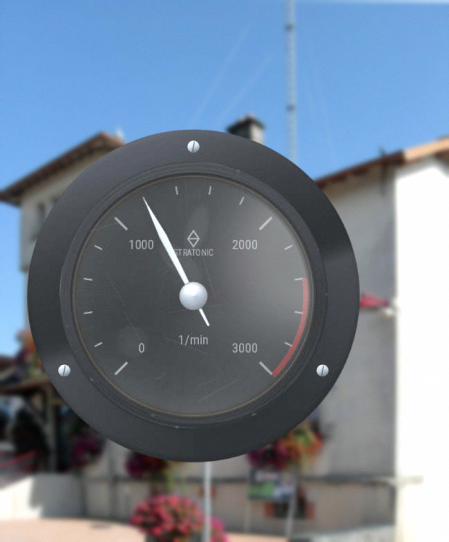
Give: 1200,rpm
